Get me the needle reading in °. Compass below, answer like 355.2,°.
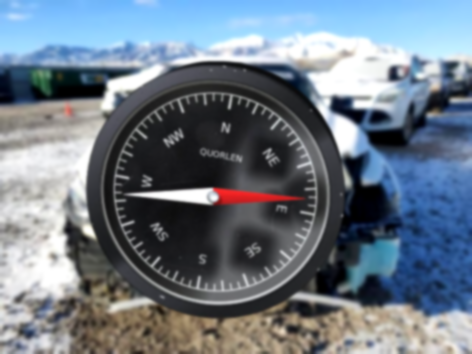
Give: 80,°
